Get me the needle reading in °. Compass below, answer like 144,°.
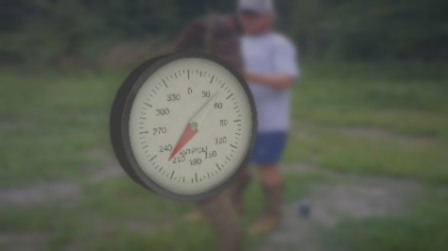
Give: 225,°
